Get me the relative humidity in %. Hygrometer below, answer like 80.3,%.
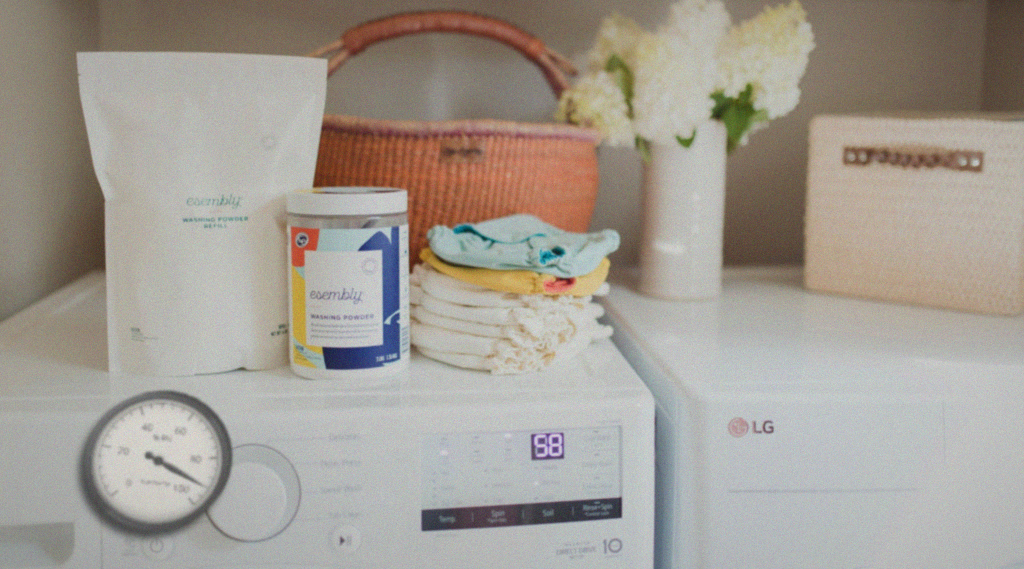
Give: 92,%
